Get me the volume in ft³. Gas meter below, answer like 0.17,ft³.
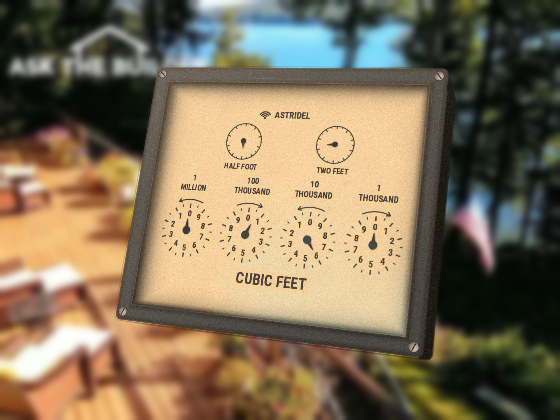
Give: 6000,ft³
